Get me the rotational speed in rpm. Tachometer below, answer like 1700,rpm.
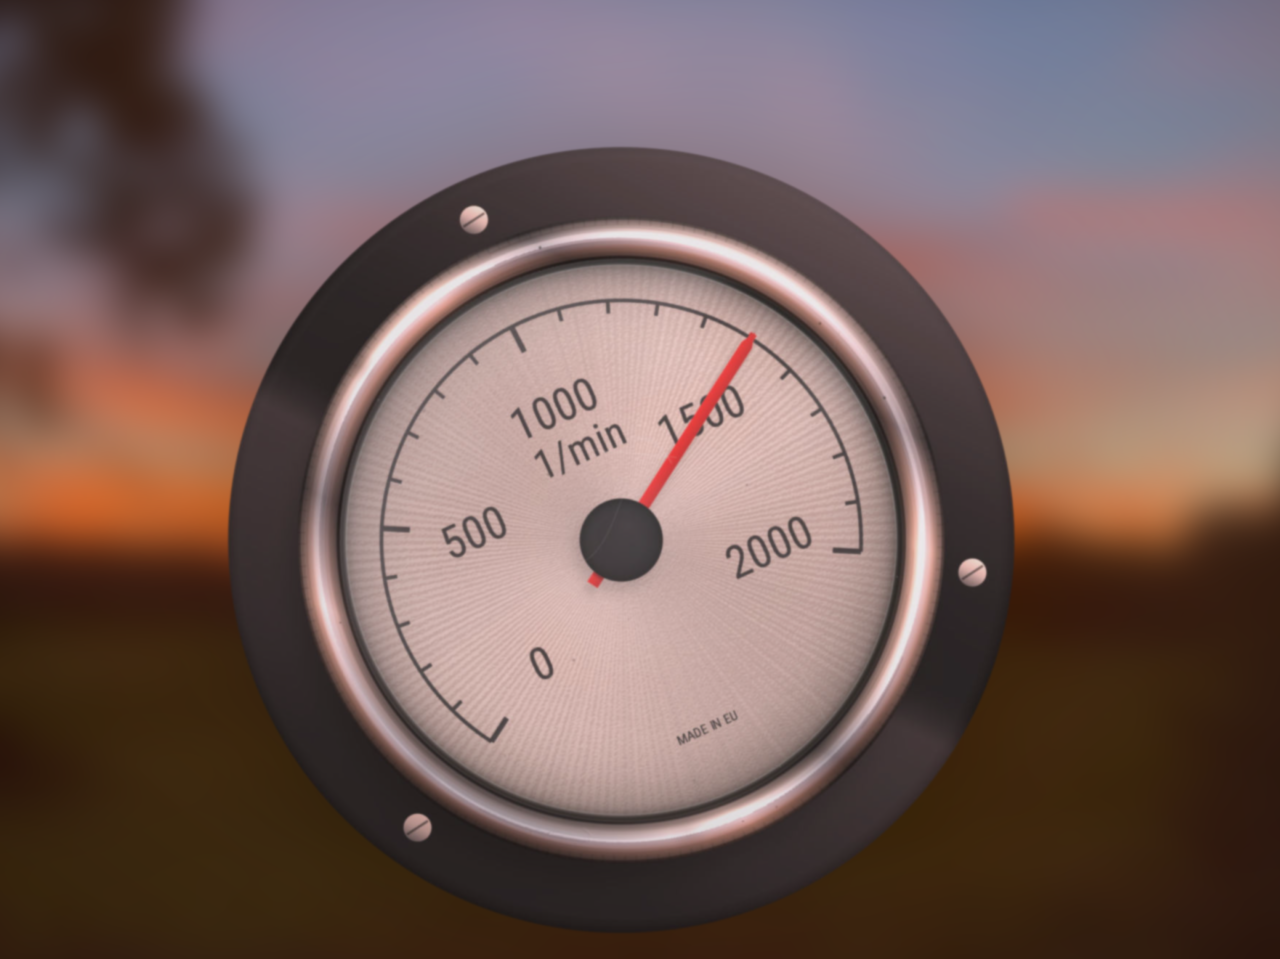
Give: 1500,rpm
